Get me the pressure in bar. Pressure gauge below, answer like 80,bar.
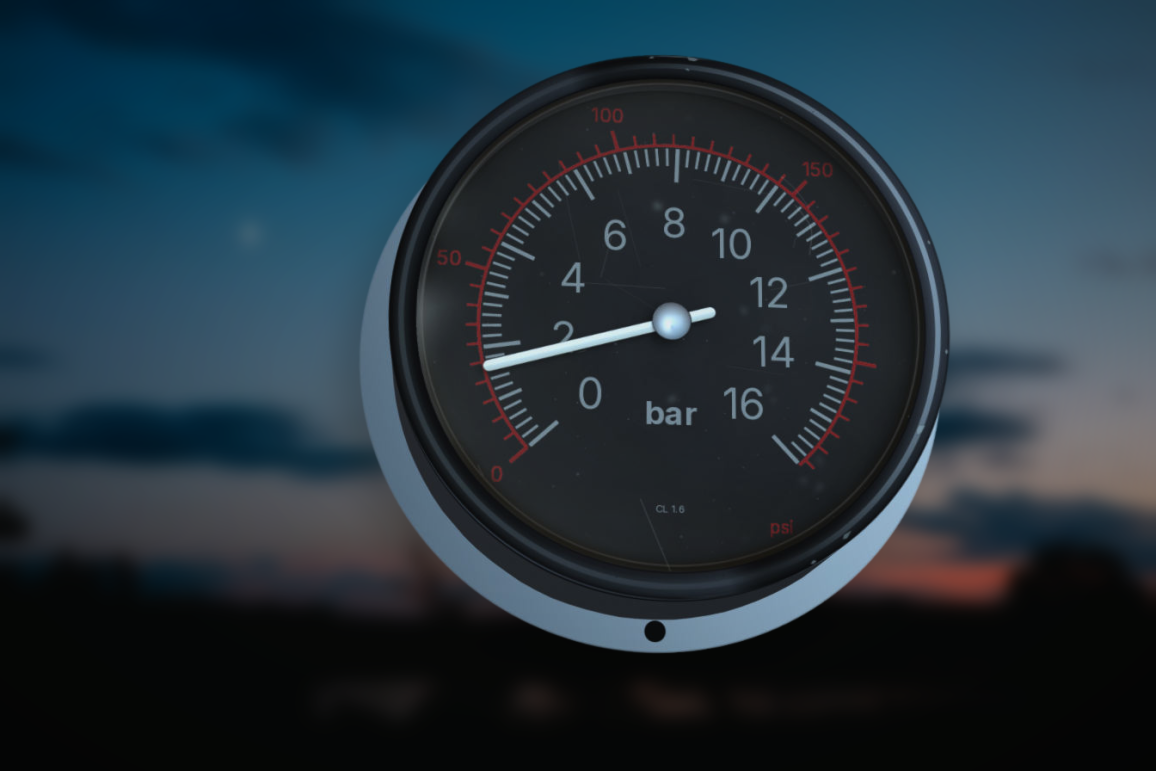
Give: 1.6,bar
